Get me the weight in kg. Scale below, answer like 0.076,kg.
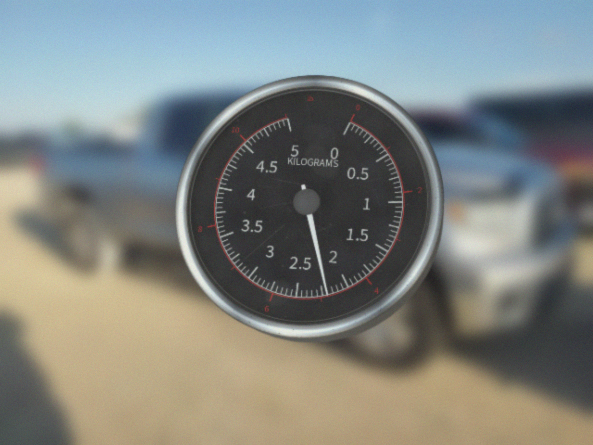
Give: 2.2,kg
